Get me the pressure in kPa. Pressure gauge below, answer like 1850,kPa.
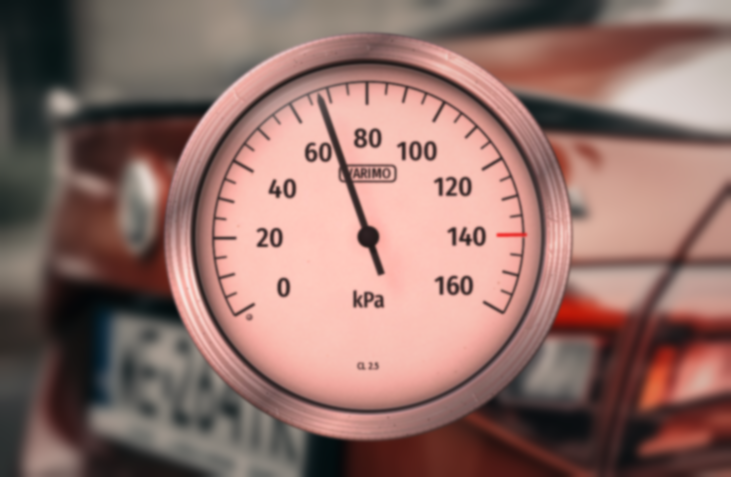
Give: 67.5,kPa
